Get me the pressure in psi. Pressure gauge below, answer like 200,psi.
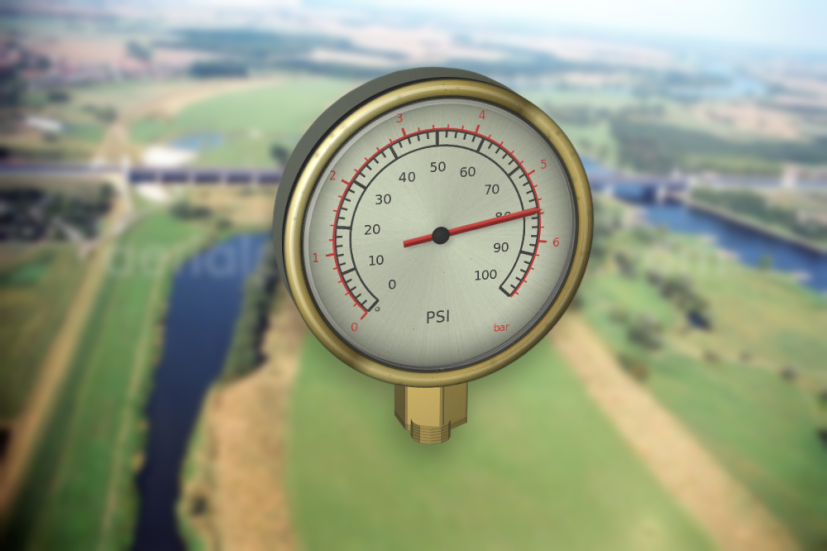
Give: 80,psi
